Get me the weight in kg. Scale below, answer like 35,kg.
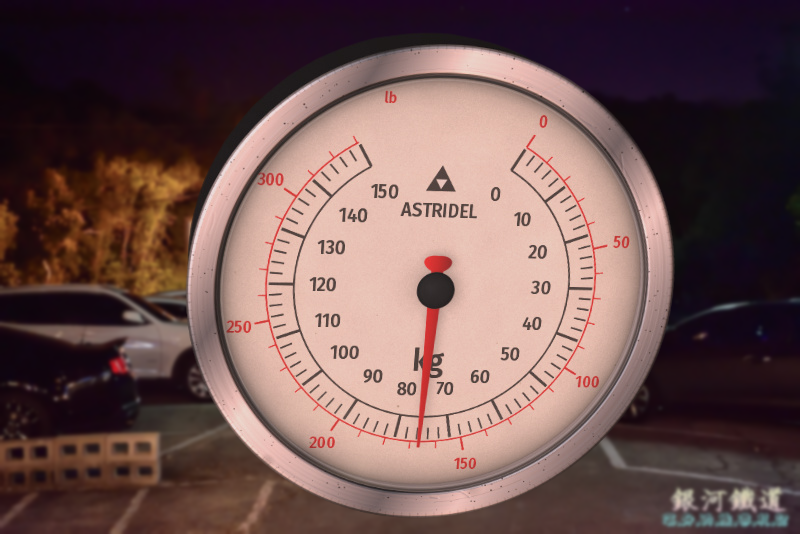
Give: 76,kg
